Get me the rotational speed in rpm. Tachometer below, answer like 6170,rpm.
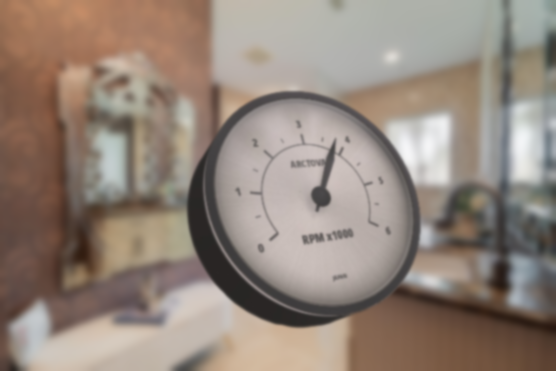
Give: 3750,rpm
